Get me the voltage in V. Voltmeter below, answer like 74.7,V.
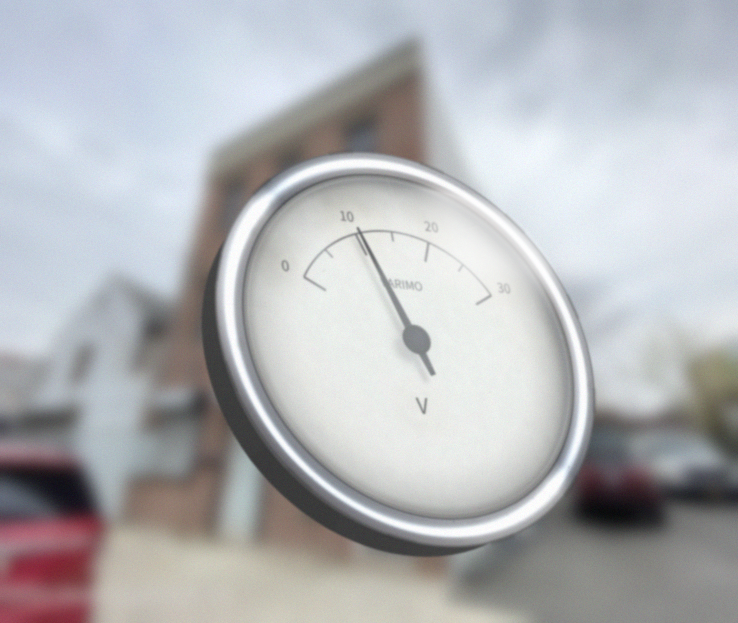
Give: 10,V
